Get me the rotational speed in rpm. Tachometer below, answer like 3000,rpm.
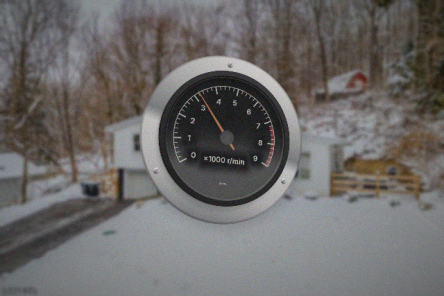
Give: 3200,rpm
